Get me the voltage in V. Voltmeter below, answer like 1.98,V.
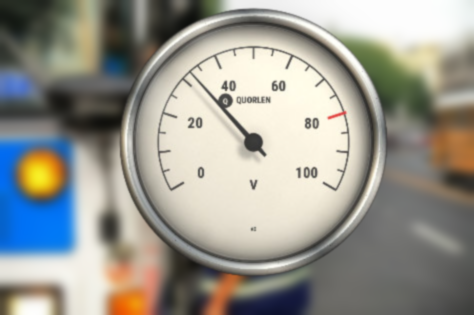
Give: 32.5,V
